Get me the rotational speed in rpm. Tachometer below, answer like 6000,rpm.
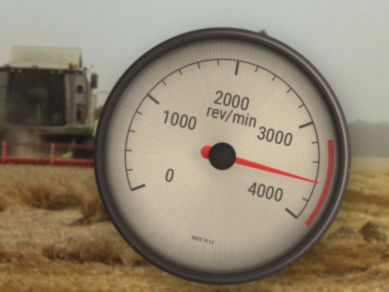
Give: 3600,rpm
